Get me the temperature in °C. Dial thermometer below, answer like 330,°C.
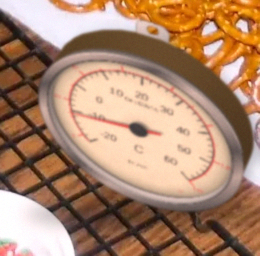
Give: -10,°C
